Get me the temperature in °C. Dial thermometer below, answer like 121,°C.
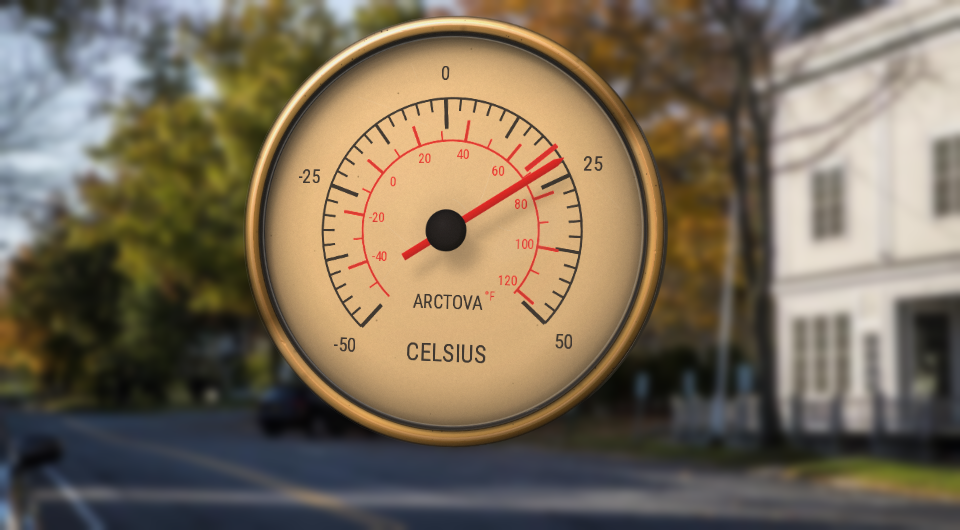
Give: 22.5,°C
